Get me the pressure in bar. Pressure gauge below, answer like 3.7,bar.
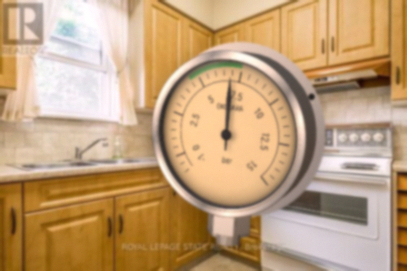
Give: 7,bar
